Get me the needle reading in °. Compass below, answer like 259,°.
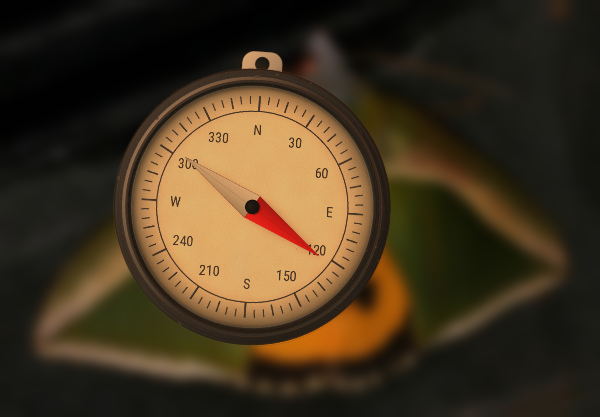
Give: 122.5,°
